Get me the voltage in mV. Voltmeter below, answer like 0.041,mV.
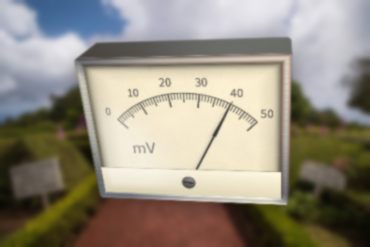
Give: 40,mV
